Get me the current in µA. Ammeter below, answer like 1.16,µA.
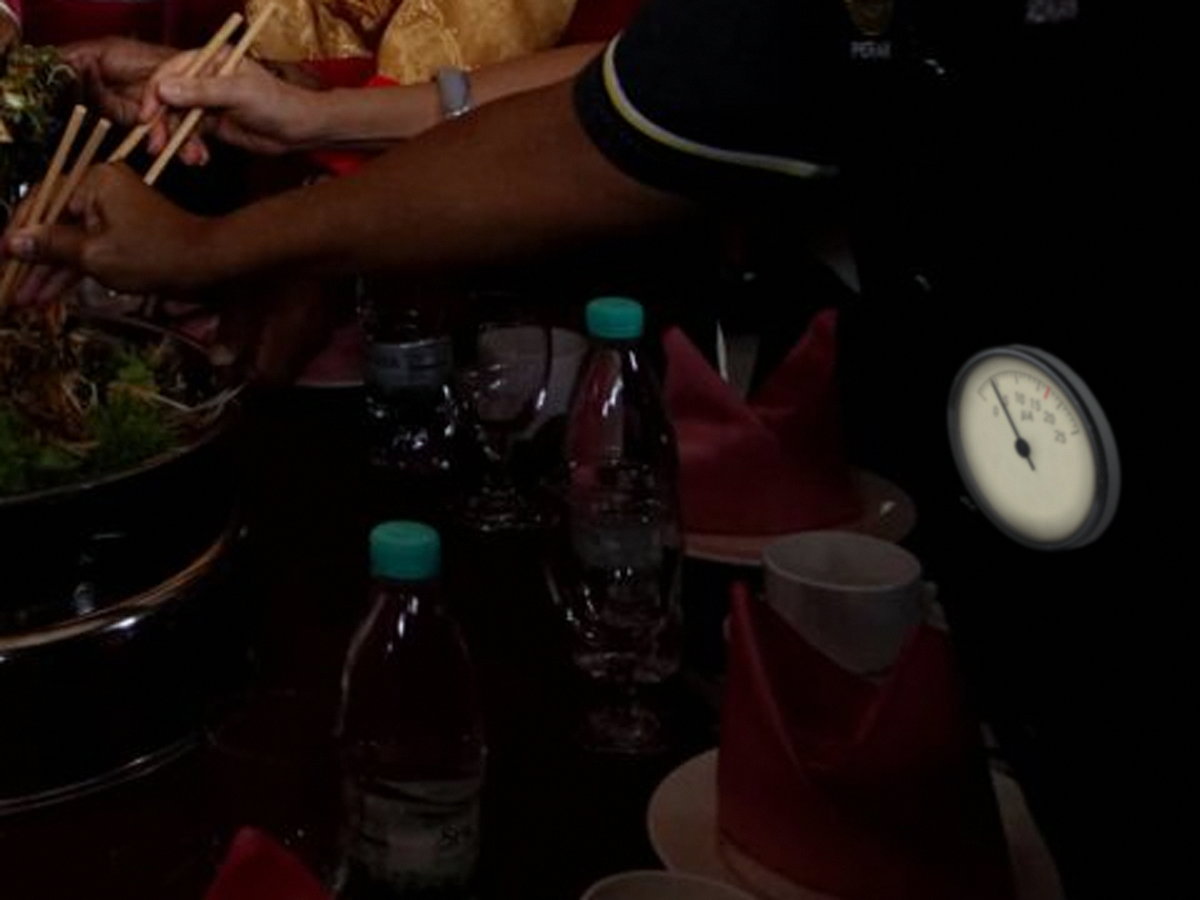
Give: 5,µA
